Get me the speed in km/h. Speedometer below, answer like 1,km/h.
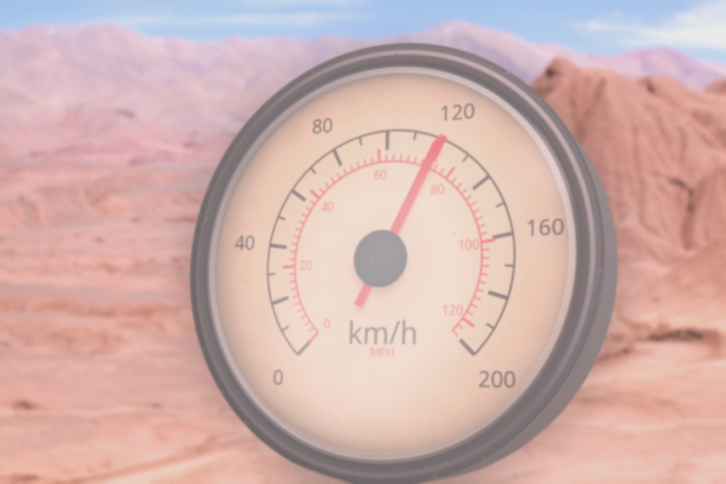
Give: 120,km/h
